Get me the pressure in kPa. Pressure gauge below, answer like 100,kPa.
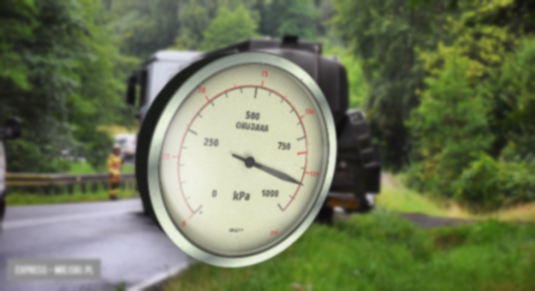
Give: 900,kPa
